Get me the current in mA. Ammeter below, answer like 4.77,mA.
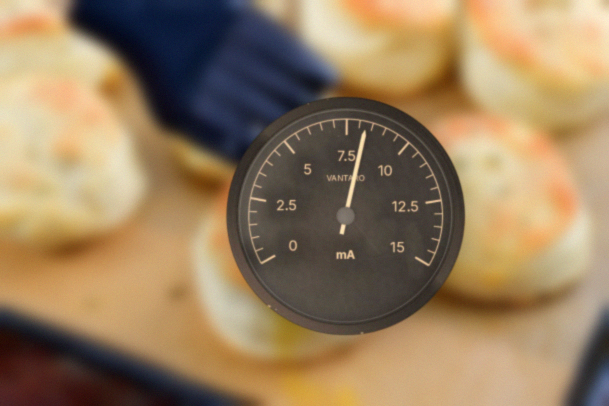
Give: 8.25,mA
